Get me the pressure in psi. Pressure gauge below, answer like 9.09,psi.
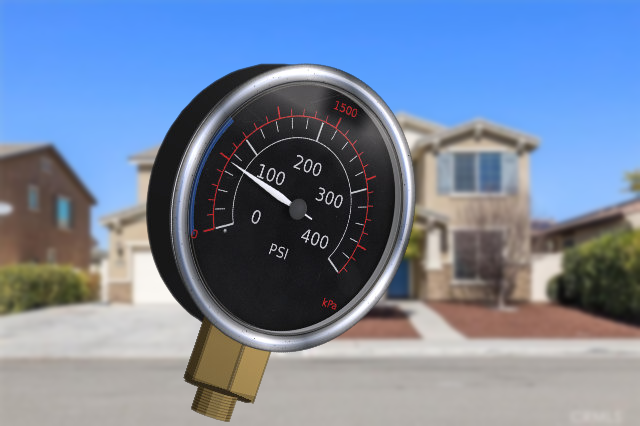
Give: 70,psi
